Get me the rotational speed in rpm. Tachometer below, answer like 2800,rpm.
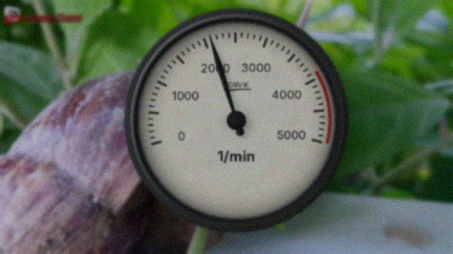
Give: 2100,rpm
